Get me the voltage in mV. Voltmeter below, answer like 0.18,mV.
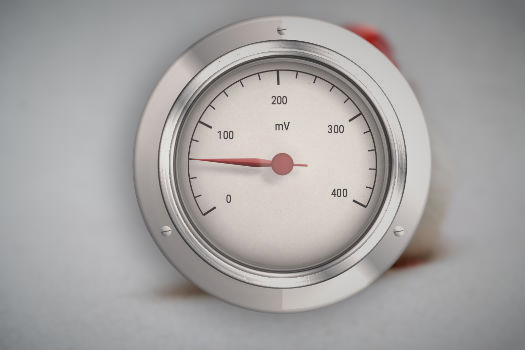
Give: 60,mV
